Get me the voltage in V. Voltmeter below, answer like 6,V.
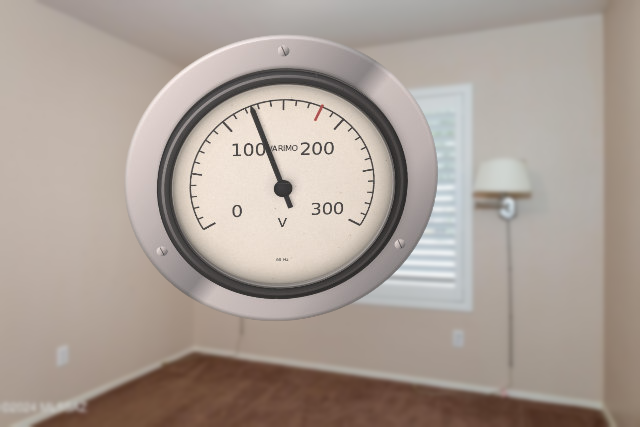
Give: 125,V
